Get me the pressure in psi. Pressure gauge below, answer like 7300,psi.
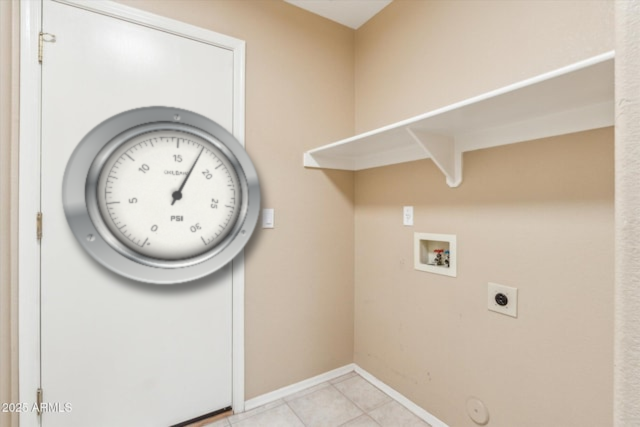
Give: 17.5,psi
